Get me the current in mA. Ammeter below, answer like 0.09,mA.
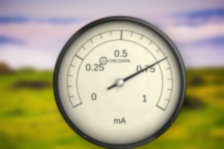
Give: 0.75,mA
